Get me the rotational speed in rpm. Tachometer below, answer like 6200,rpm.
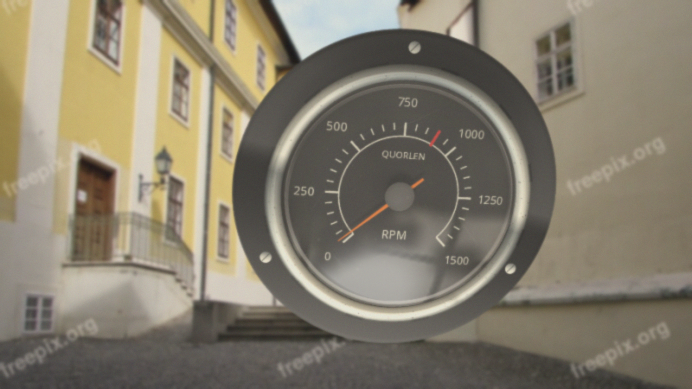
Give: 25,rpm
